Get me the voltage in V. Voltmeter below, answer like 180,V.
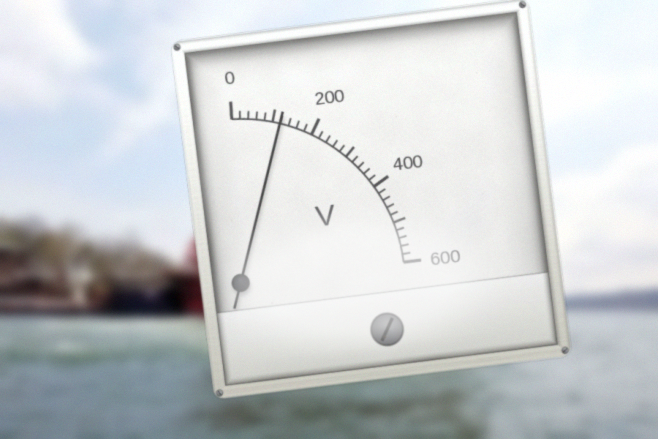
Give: 120,V
